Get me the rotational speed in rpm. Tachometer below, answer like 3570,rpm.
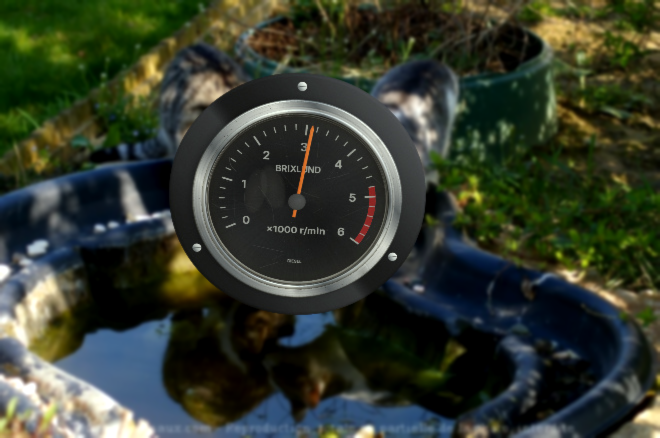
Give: 3100,rpm
